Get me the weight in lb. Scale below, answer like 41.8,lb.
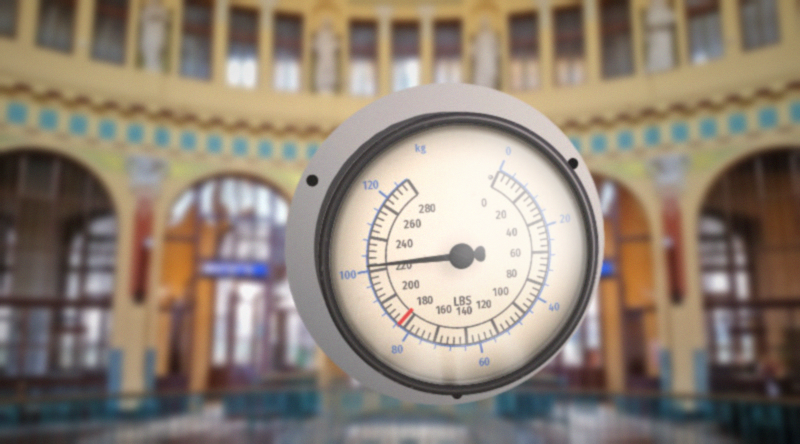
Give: 224,lb
